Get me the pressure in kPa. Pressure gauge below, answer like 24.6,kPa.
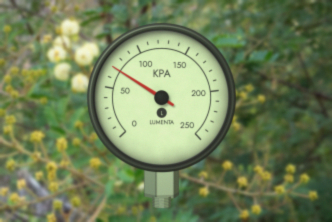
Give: 70,kPa
